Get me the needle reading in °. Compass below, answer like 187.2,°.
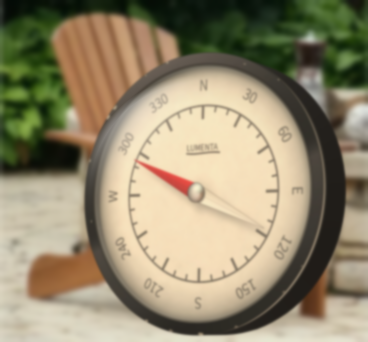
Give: 295,°
